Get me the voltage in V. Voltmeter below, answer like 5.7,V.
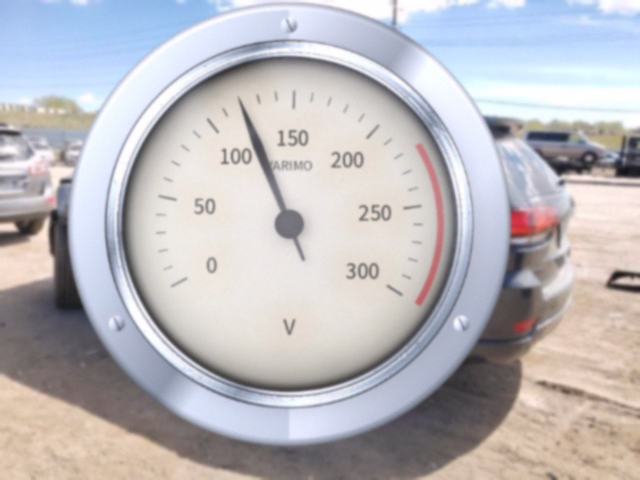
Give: 120,V
